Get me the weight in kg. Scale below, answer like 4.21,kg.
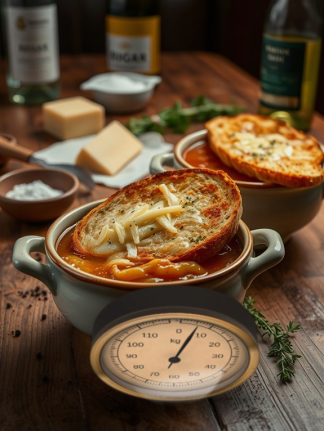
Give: 5,kg
